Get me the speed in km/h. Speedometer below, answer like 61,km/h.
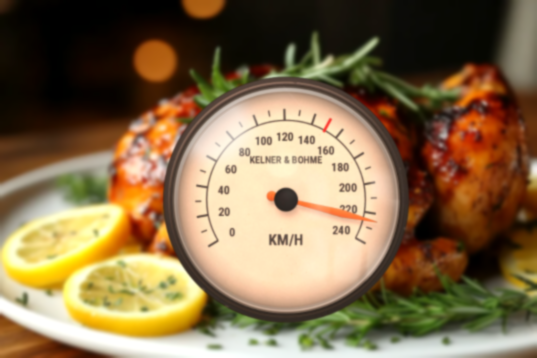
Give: 225,km/h
